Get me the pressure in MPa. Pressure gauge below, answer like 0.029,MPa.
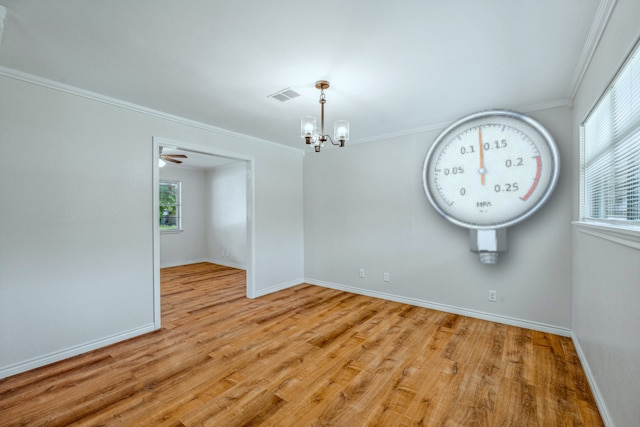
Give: 0.125,MPa
